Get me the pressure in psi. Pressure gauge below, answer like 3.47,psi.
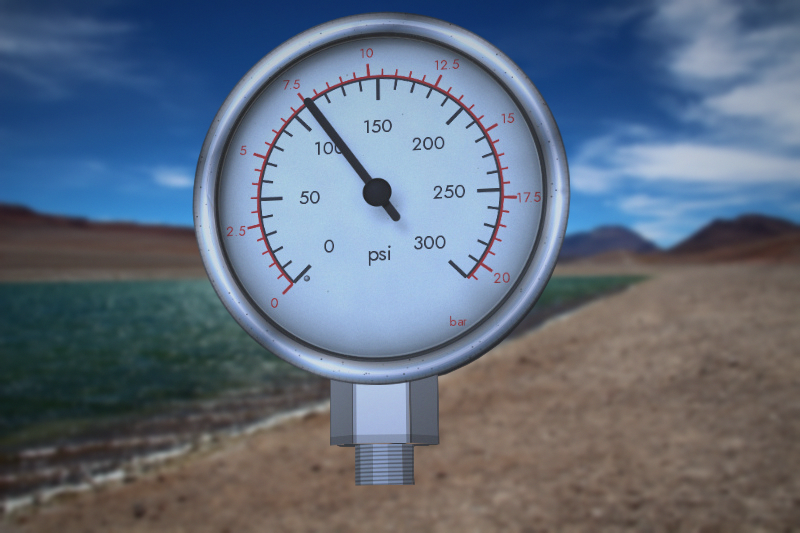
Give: 110,psi
